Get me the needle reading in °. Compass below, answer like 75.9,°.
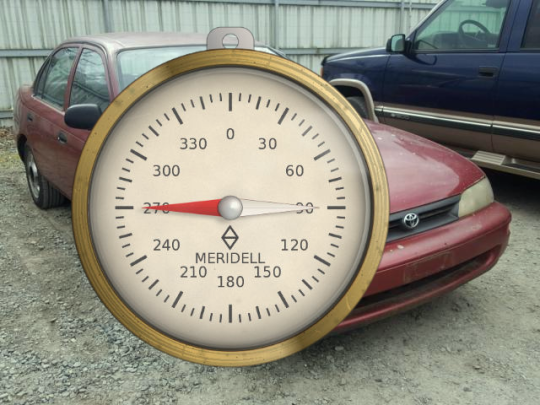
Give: 270,°
